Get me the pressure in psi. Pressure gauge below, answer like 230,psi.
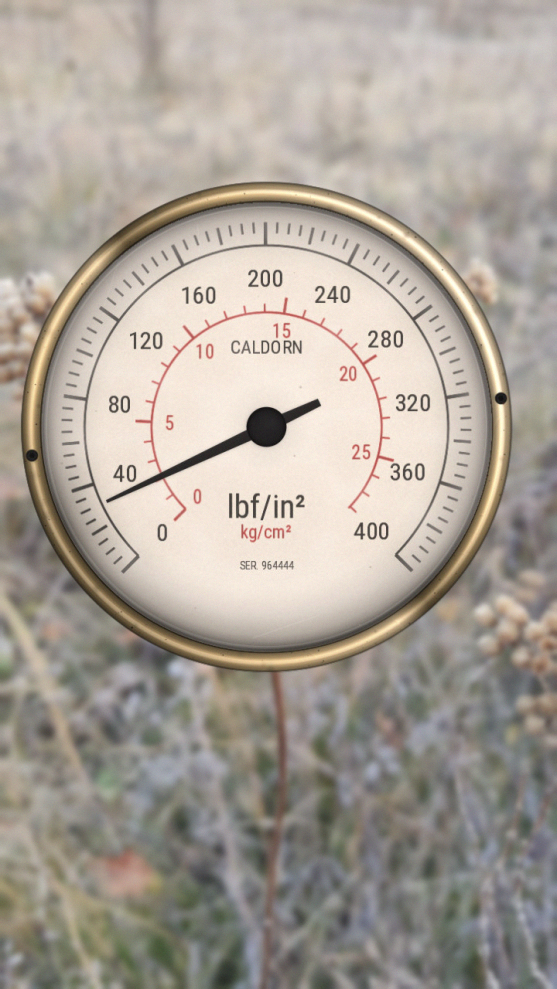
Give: 30,psi
